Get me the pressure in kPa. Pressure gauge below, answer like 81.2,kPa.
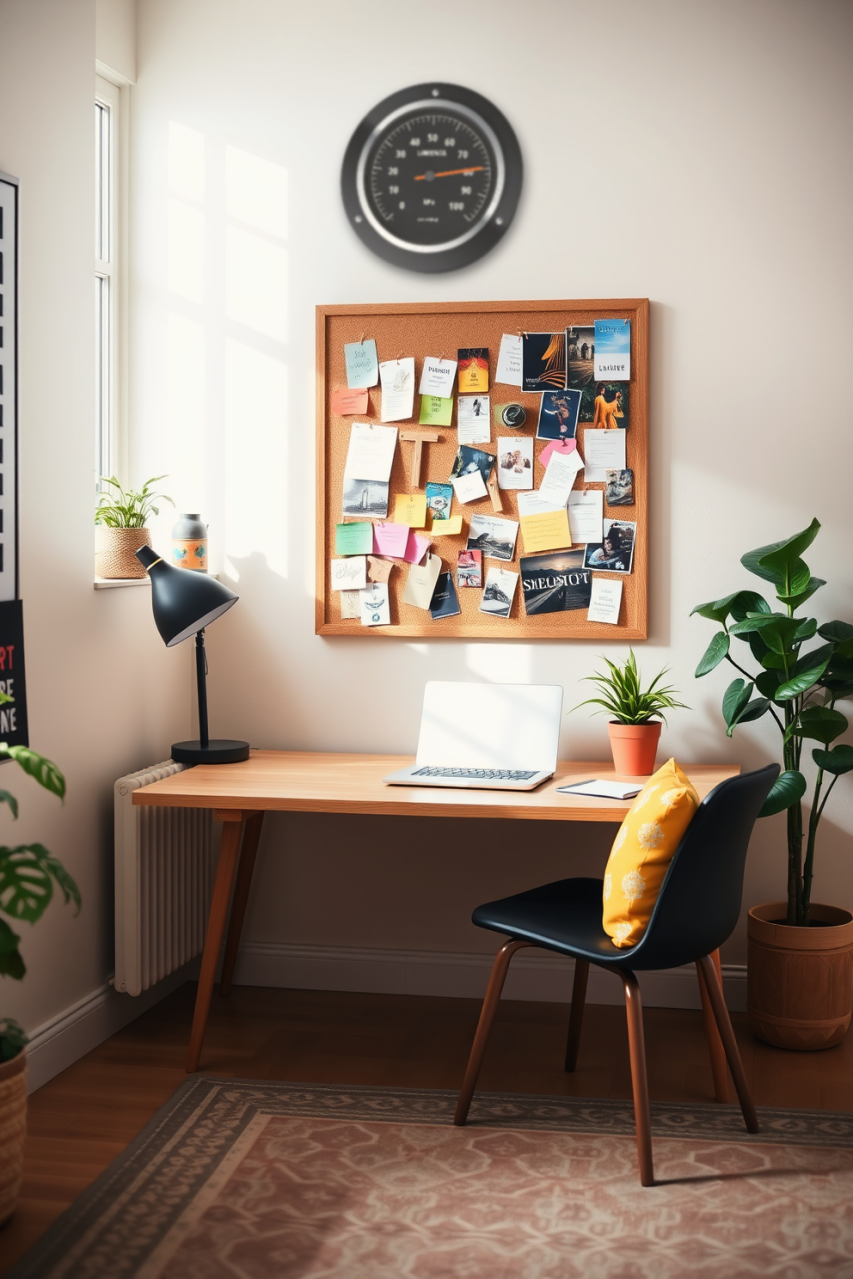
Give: 80,kPa
